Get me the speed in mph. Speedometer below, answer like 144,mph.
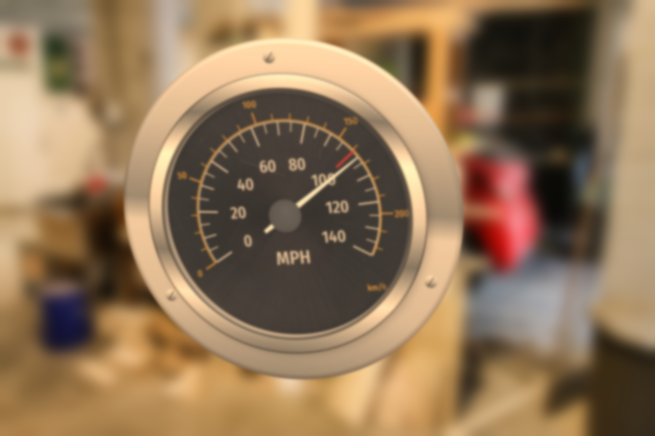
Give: 102.5,mph
